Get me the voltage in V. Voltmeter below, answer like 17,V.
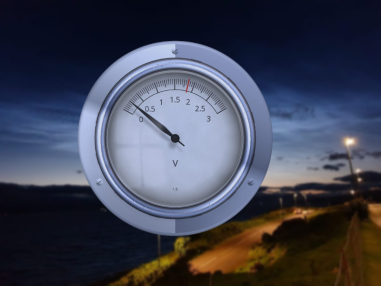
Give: 0.25,V
